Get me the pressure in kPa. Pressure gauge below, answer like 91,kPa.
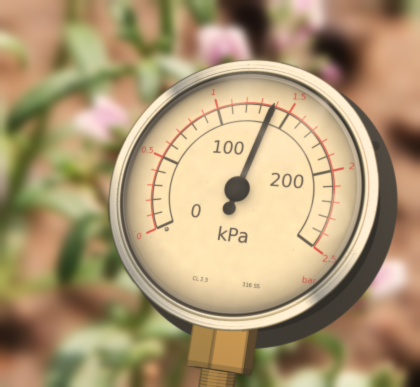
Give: 140,kPa
